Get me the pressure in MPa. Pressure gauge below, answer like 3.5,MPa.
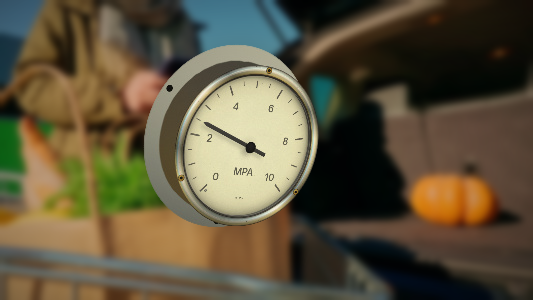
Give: 2.5,MPa
